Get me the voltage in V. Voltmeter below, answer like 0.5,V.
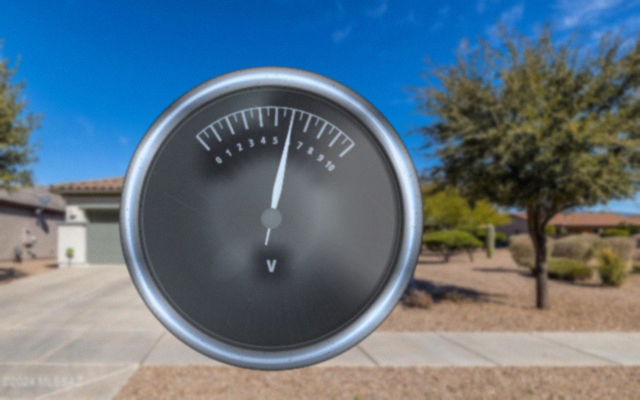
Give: 6,V
